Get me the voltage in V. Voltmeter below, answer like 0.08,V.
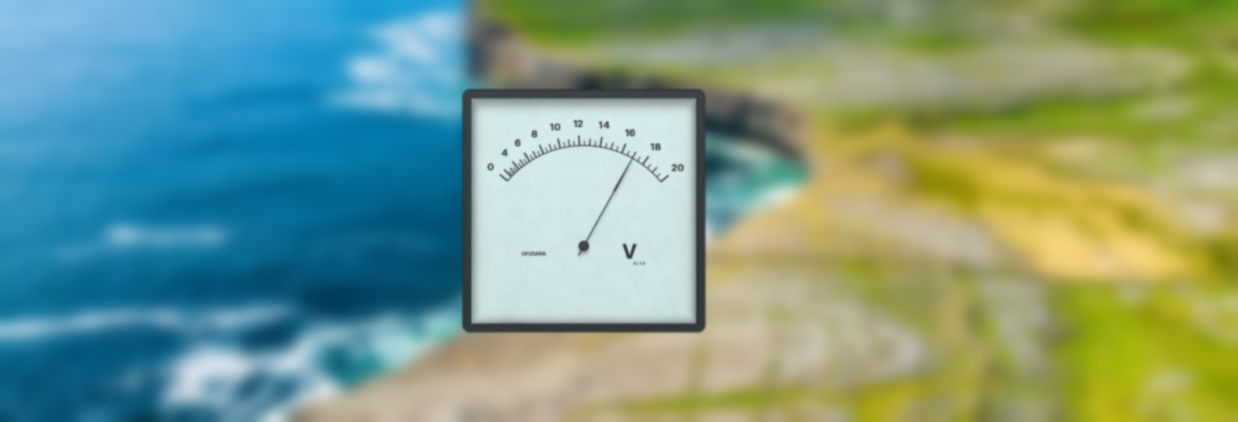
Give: 17,V
